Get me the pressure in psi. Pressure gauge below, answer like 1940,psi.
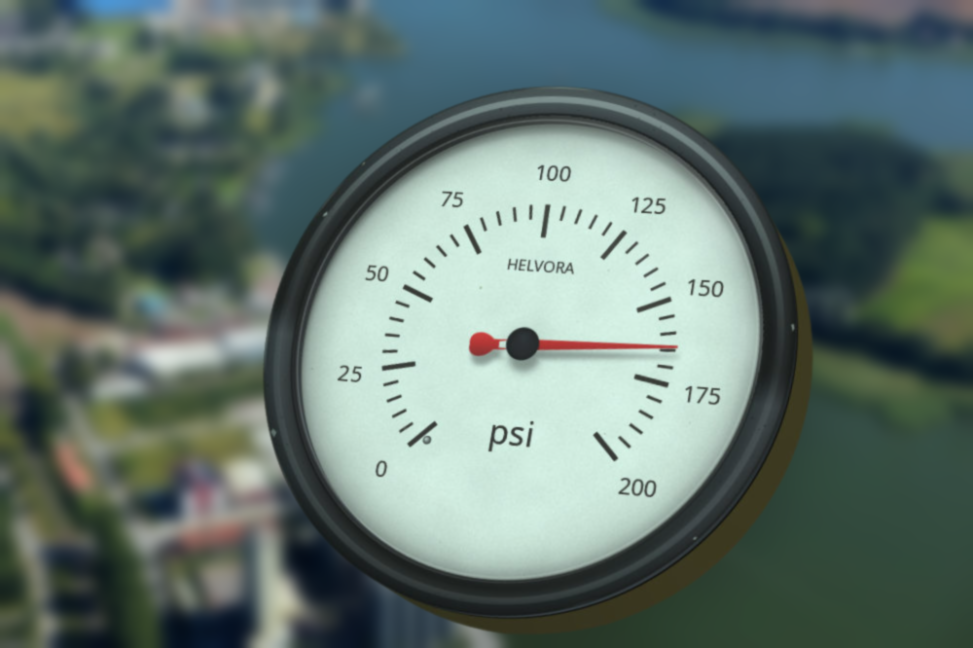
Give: 165,psi
